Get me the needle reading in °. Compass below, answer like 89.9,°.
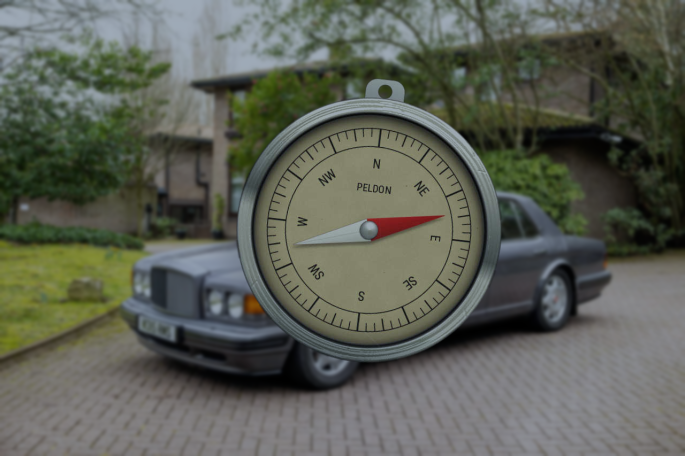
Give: 72.5,°
